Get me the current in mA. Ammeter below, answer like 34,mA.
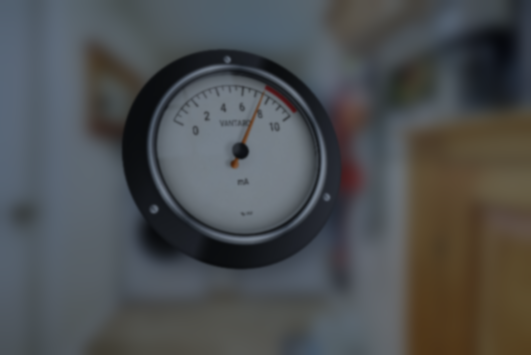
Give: 7.5,mA
